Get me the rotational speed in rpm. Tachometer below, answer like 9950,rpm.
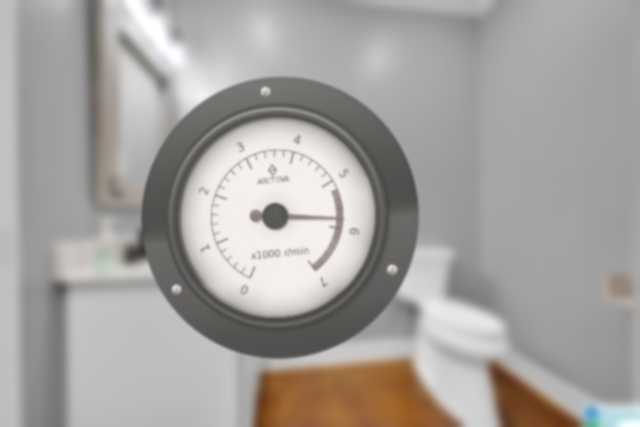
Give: 5800,rpm
